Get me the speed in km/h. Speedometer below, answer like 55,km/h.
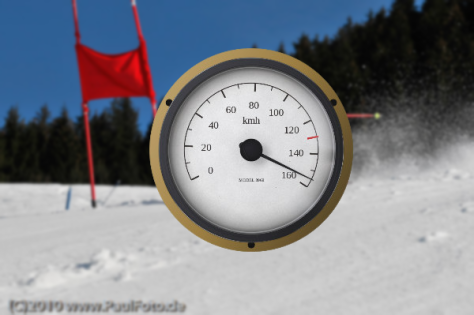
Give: 155,km/h
